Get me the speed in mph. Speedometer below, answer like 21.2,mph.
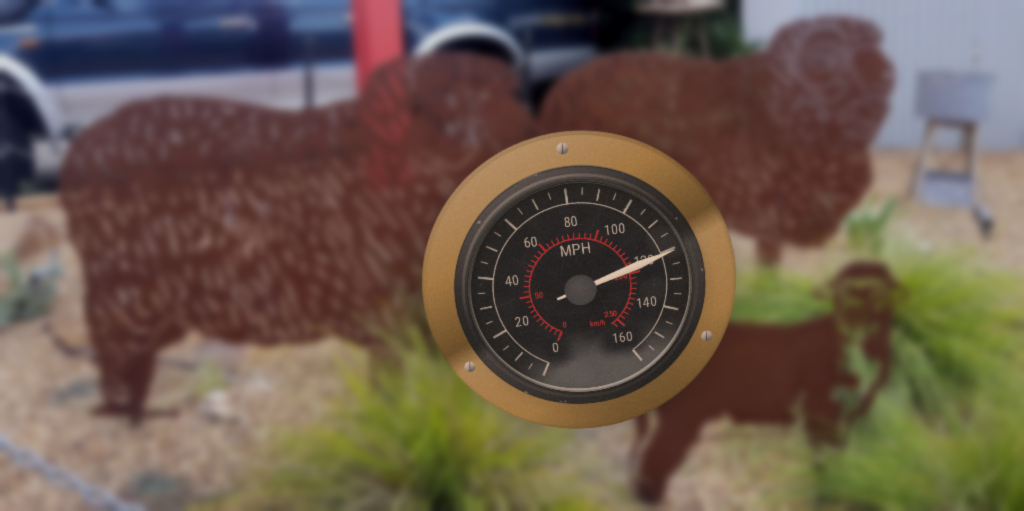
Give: 120,mph
